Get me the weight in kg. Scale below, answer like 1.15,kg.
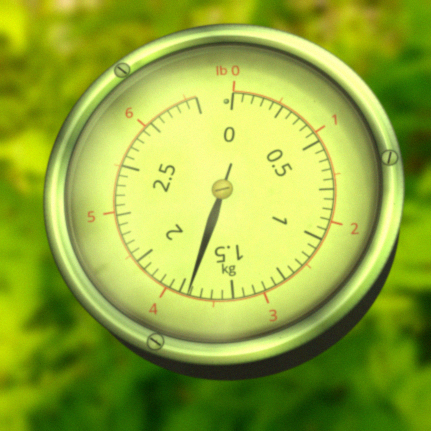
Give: 1.7,kg
